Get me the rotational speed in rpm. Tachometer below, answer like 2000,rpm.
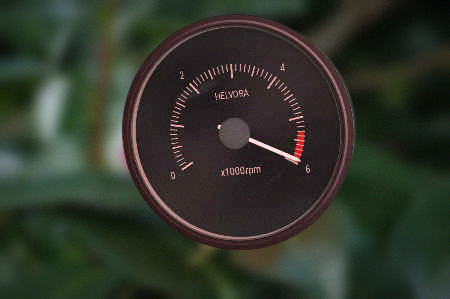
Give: 5900,rpm
